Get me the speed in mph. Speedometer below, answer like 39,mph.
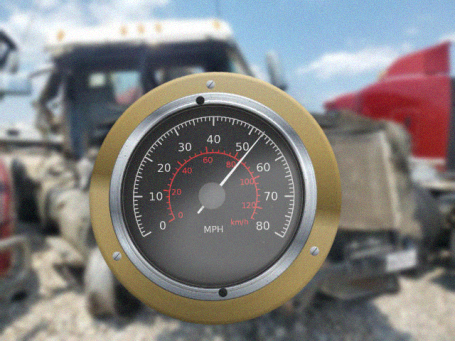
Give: 53,mph
